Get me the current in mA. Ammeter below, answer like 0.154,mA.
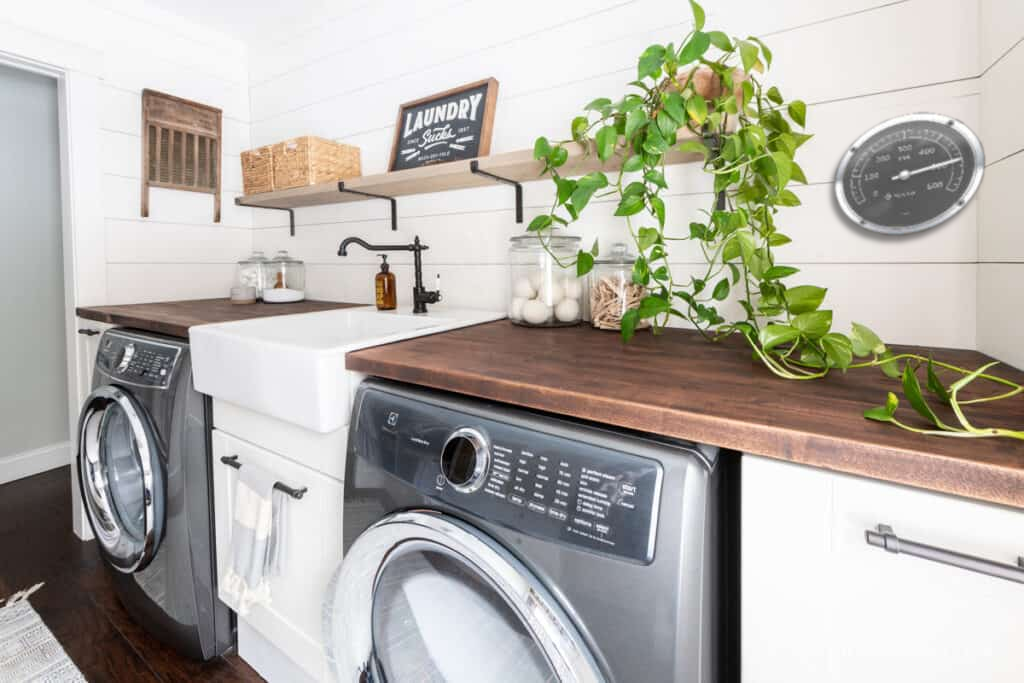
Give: 500,mA
